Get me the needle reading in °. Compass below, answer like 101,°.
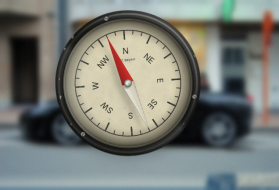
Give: 340,°
